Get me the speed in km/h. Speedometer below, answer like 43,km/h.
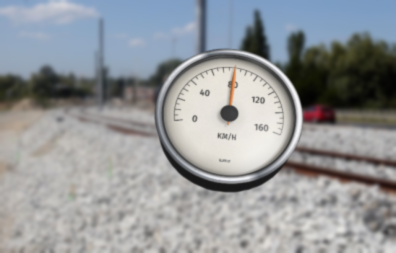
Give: 80,km/h
